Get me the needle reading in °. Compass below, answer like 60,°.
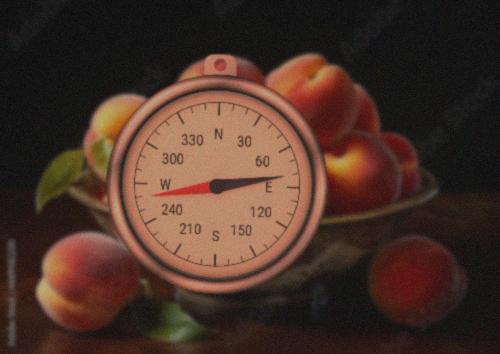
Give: 260,°
